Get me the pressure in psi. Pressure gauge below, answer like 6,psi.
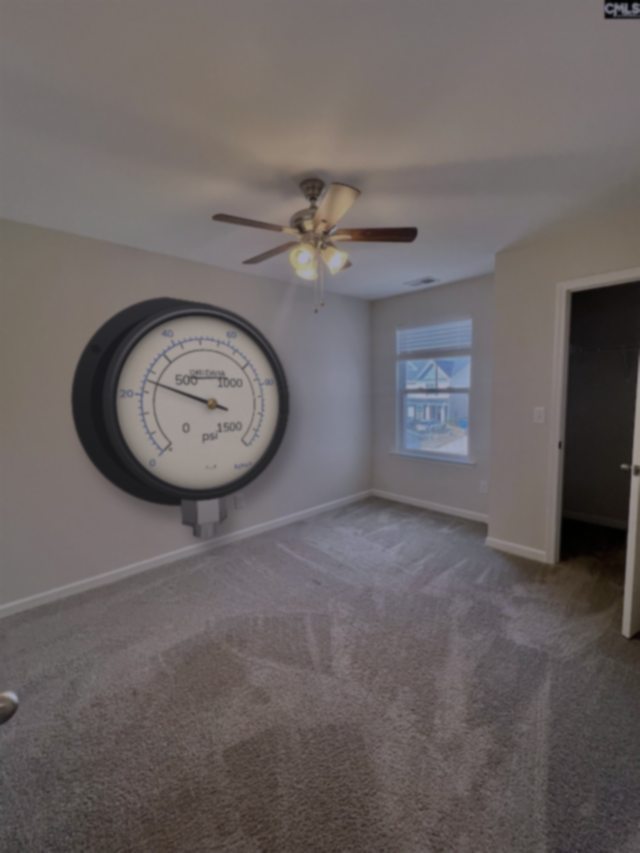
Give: 350,psi
